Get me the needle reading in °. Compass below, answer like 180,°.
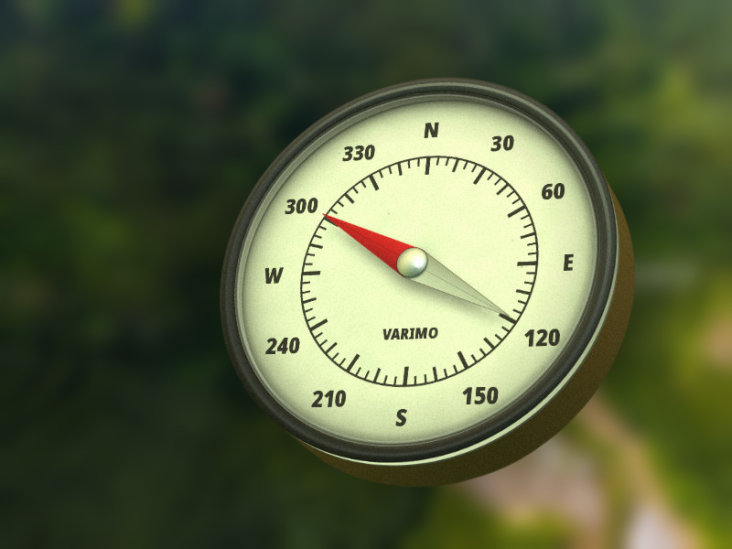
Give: 300,°
